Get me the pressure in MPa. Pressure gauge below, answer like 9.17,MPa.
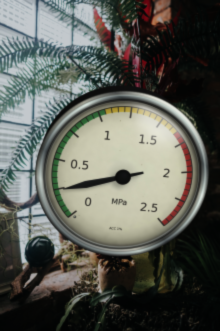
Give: 0.25,MPa
